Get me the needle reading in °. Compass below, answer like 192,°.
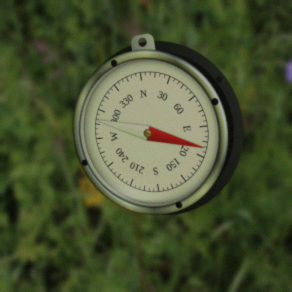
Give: 110,°
